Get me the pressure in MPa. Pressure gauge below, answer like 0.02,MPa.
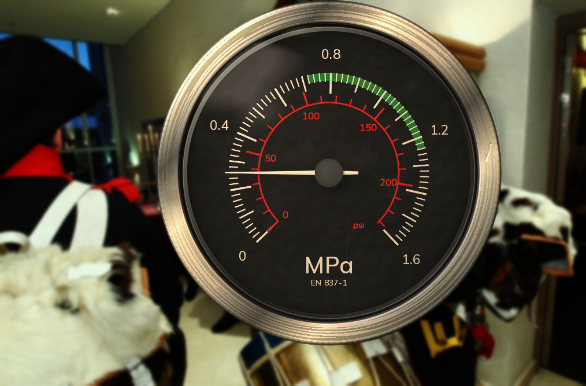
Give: 0.26,MPa
